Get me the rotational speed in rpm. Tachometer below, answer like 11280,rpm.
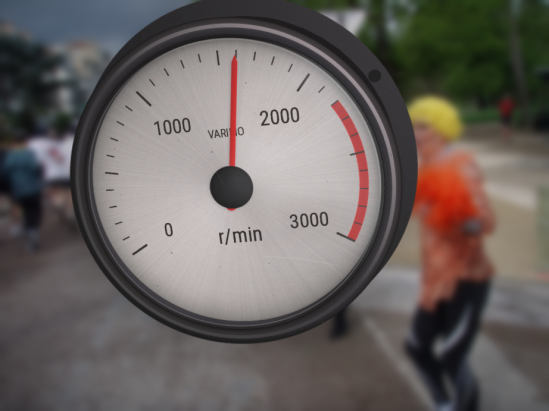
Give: 1600,rpm
